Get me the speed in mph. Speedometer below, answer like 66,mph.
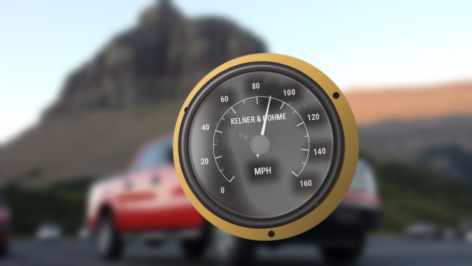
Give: 90,mph
